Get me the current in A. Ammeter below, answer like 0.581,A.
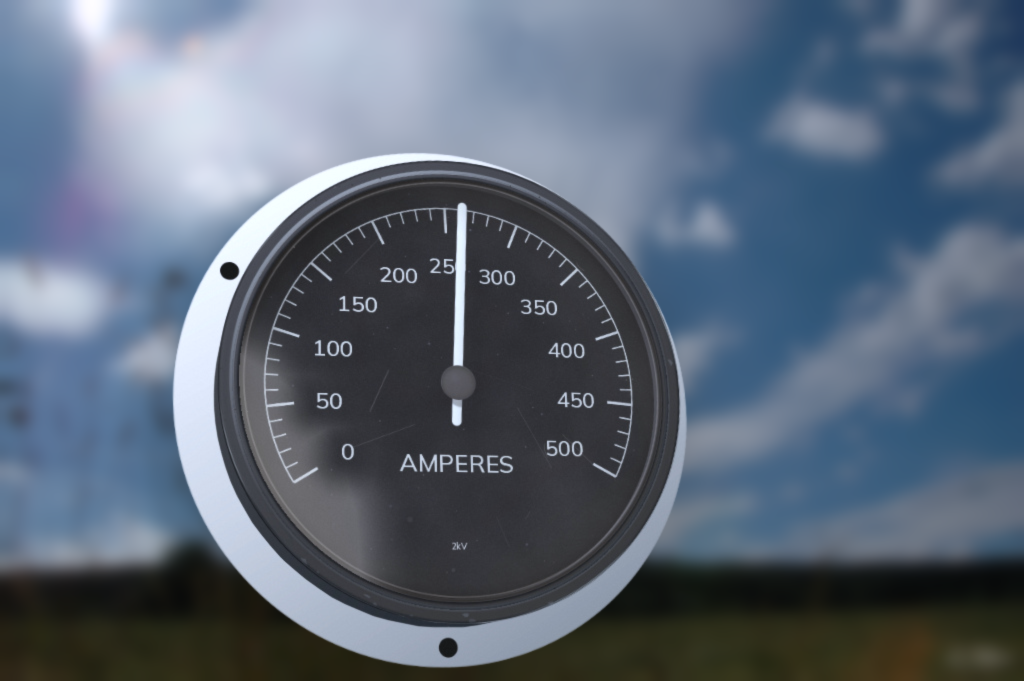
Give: 260,A
